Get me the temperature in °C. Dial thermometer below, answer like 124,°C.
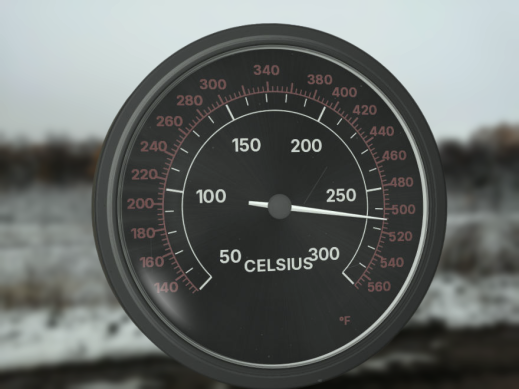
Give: 265,°C
